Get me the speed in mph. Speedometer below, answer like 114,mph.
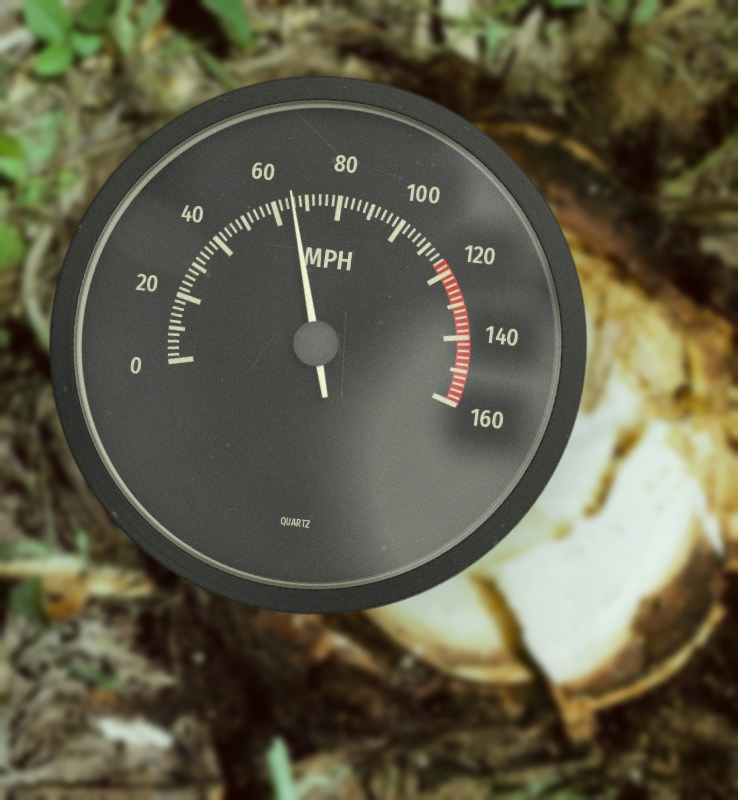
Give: 66,mph
